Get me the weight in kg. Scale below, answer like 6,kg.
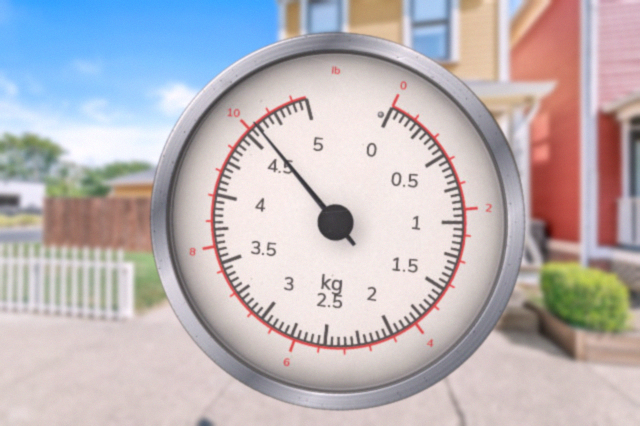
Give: 4.6,kg
